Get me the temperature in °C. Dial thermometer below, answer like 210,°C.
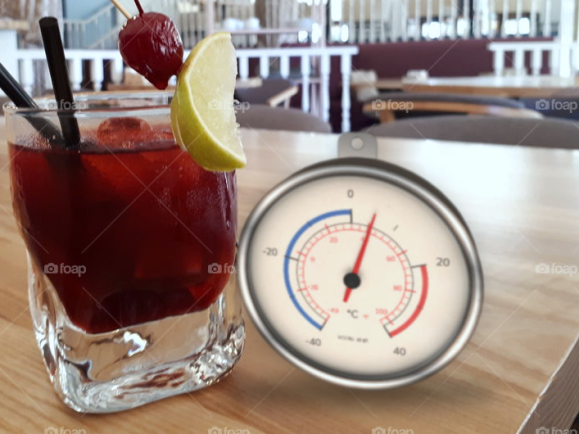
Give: 5,°C
